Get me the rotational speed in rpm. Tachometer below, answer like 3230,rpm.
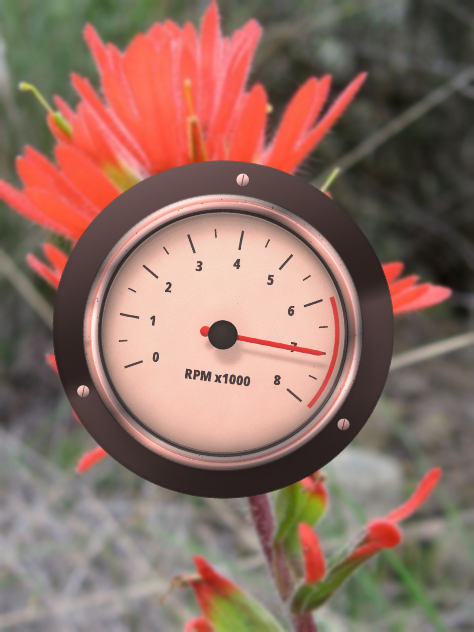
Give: 7000,rpm
